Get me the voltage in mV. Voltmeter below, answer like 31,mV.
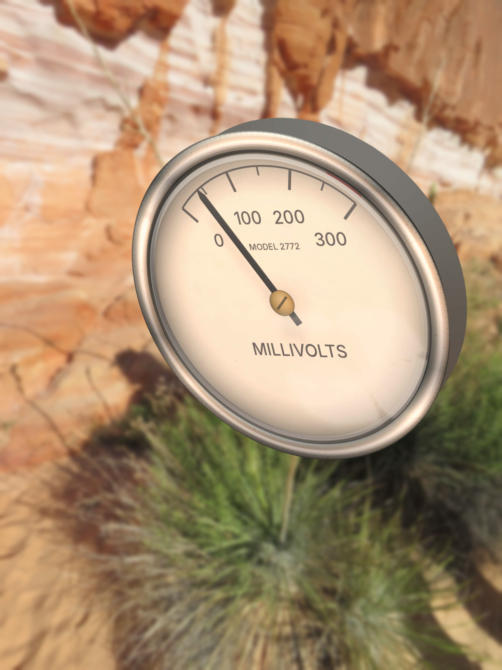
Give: 50,mV
